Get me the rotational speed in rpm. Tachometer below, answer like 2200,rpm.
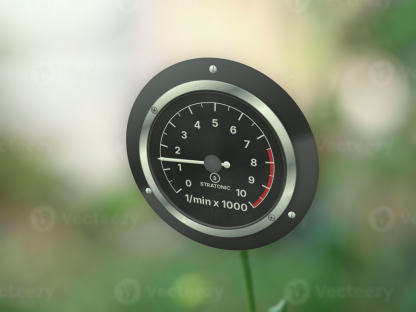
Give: 1500,rpm
